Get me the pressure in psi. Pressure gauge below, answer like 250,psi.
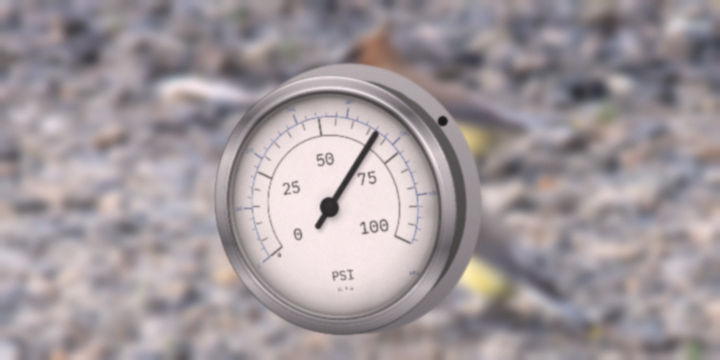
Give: 67.5,psi
